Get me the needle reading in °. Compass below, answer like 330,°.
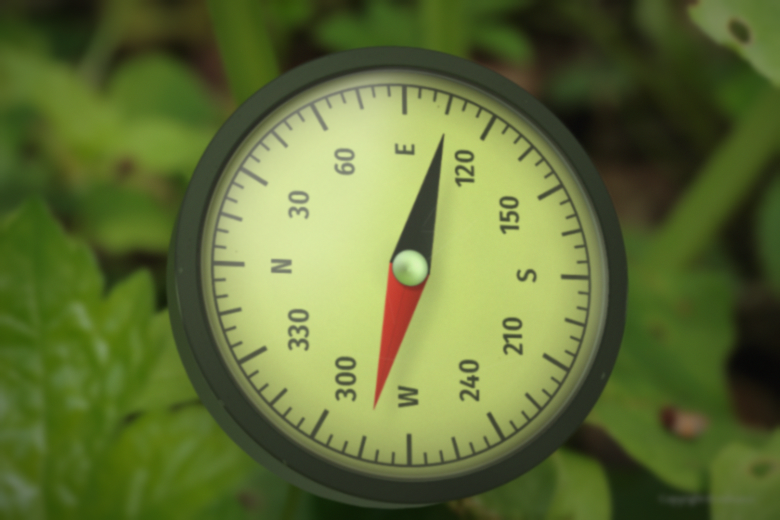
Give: 285,°
